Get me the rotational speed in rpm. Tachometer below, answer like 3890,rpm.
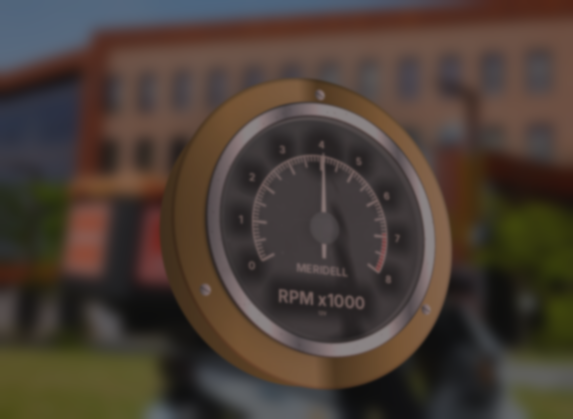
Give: 4000,rpm
